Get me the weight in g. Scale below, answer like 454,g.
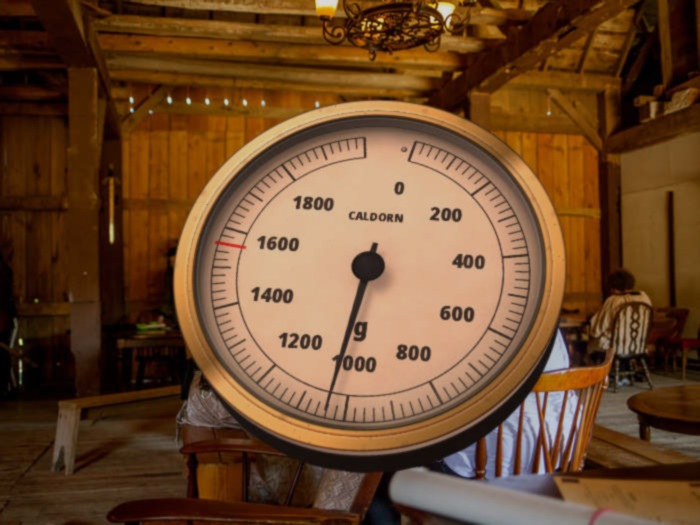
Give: 1040,g
